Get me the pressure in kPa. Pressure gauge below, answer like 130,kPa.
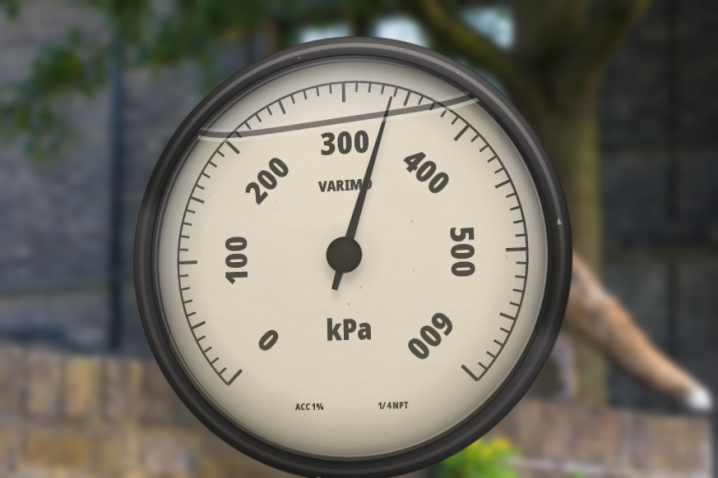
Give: 340,kPa
